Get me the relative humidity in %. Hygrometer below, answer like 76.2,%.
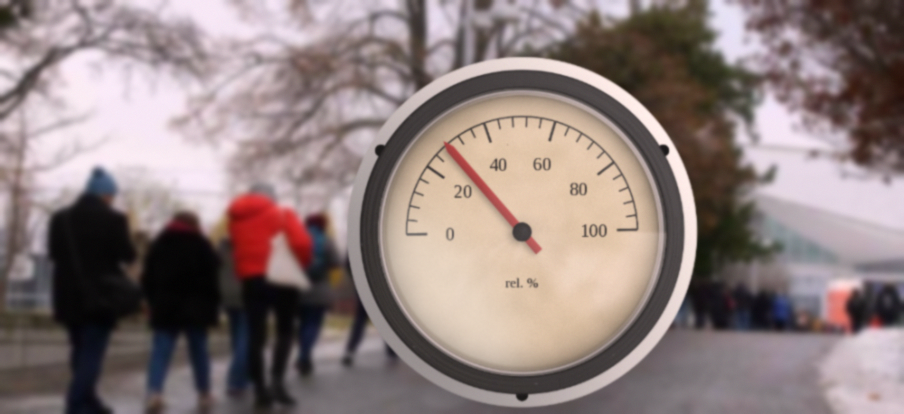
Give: 28,%
